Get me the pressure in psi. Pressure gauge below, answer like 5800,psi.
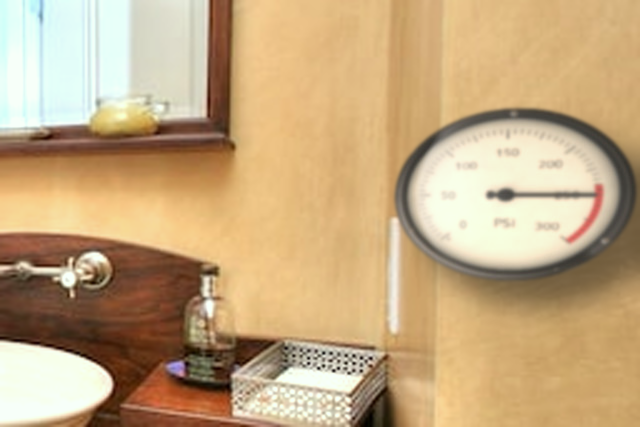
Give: 250,psi
